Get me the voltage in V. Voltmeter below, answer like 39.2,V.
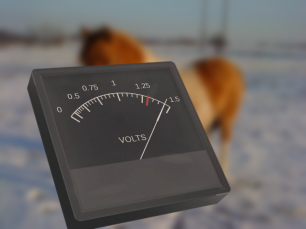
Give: 1.45,V
